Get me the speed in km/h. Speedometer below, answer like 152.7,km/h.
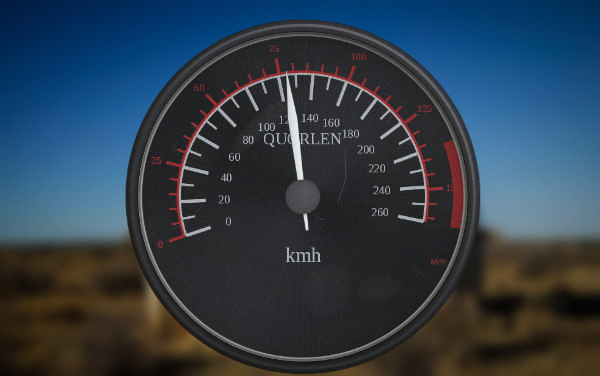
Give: 125,km/h
